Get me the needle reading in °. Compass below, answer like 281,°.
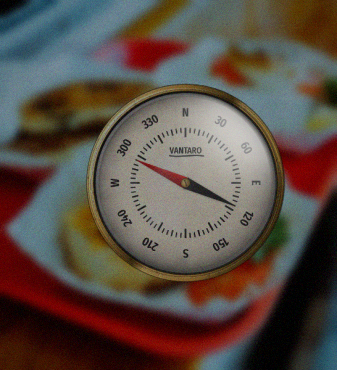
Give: 295,°
